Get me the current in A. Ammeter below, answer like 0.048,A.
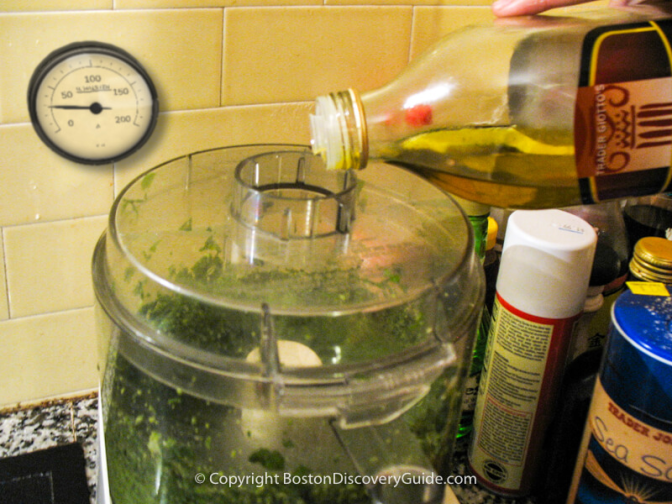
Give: 30,A
